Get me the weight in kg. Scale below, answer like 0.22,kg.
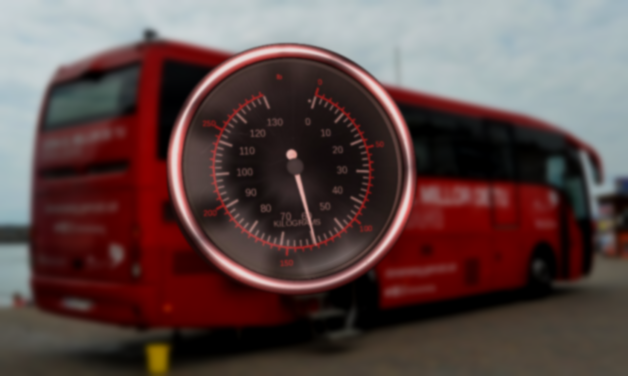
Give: 60,kg
